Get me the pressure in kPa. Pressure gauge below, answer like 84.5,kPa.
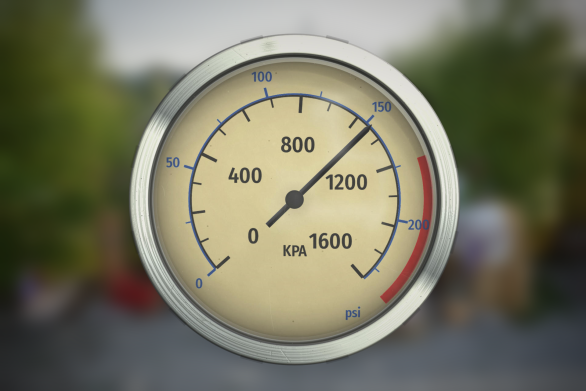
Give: 1050,kPa
